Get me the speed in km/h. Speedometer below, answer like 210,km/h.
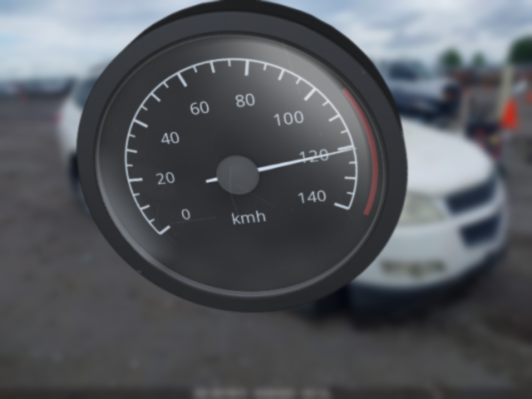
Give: 120,km/h
